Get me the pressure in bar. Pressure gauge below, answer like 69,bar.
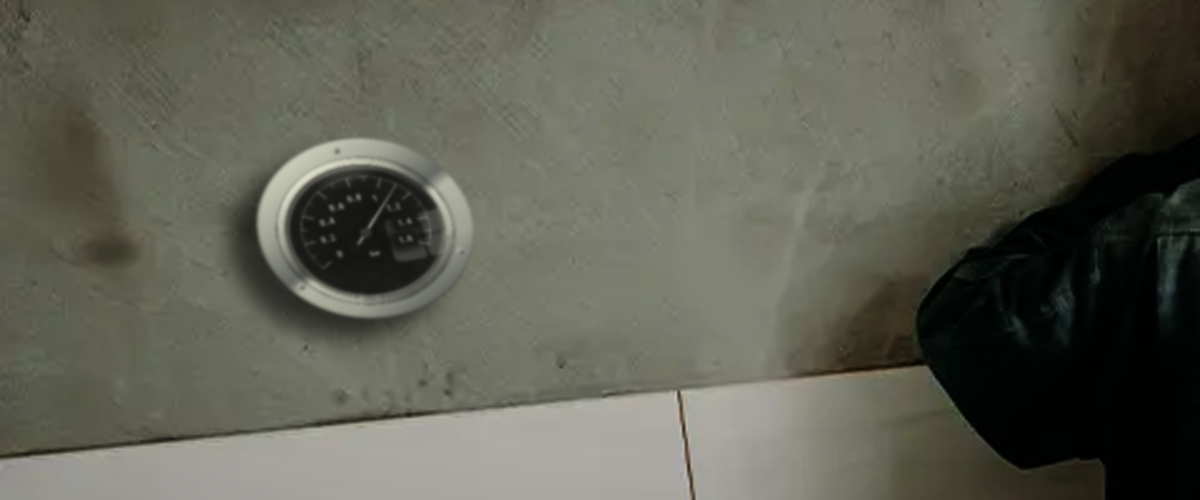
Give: 1.1,bar
